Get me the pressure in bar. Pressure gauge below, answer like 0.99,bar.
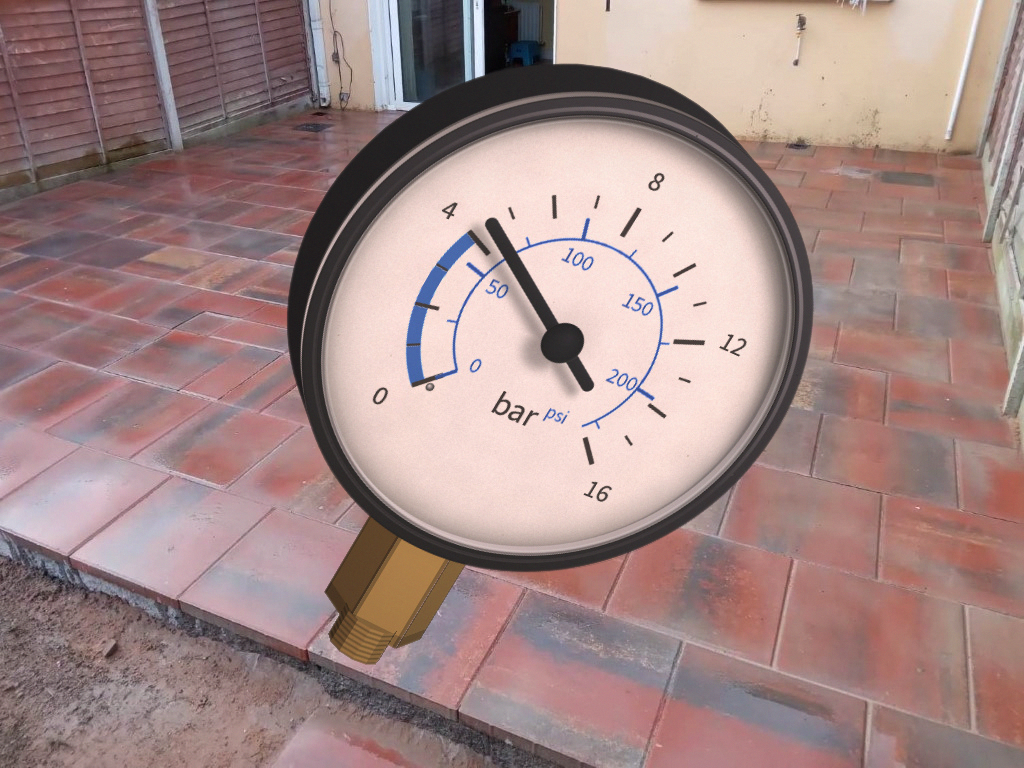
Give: 4.5,bar
